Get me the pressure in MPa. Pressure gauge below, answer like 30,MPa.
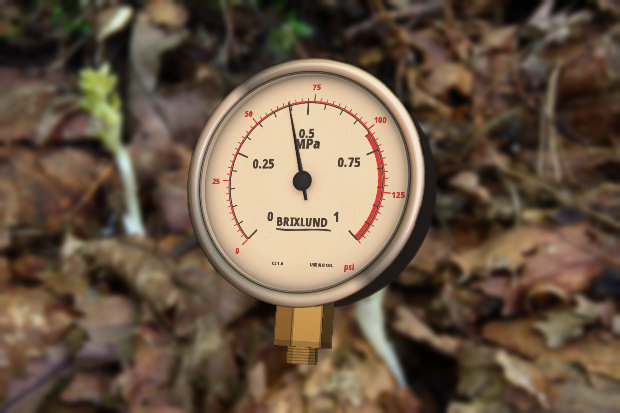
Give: 0.45,MPa
